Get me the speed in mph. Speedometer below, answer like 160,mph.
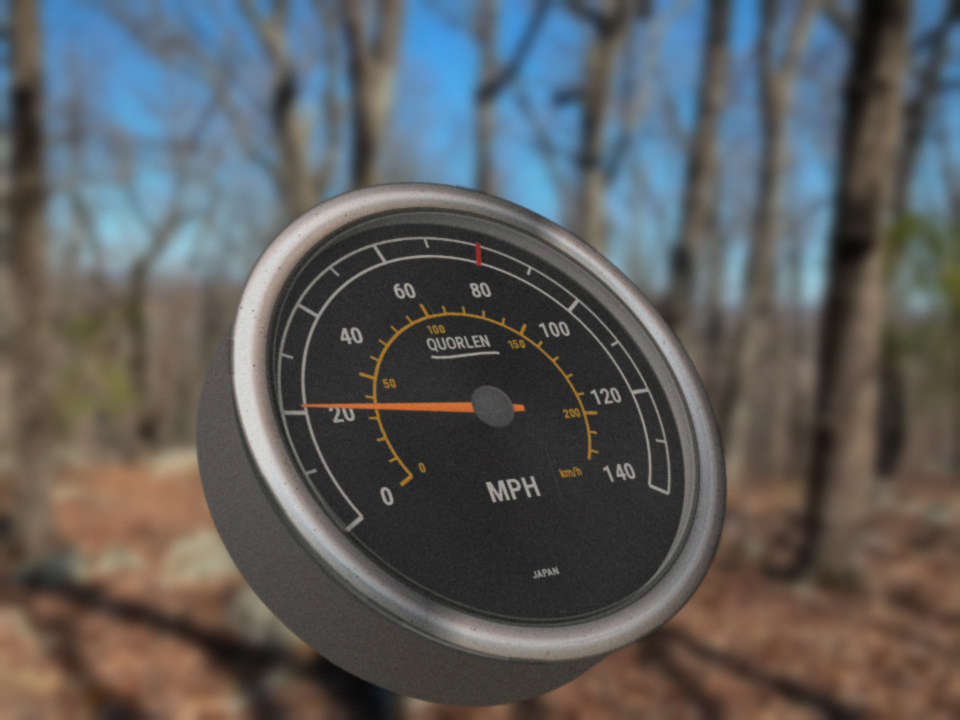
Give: 20,mph
